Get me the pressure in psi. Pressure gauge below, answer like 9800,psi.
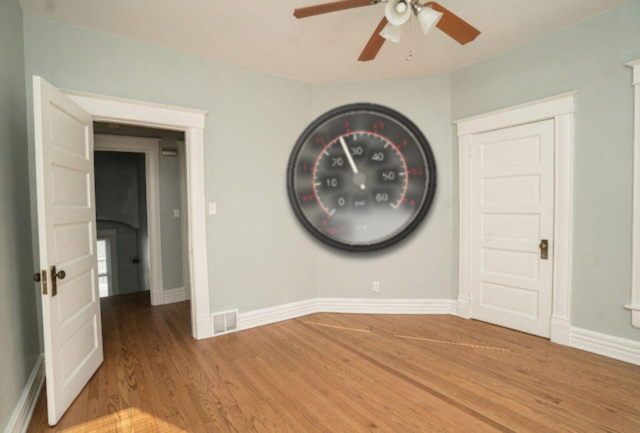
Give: 26,psi
